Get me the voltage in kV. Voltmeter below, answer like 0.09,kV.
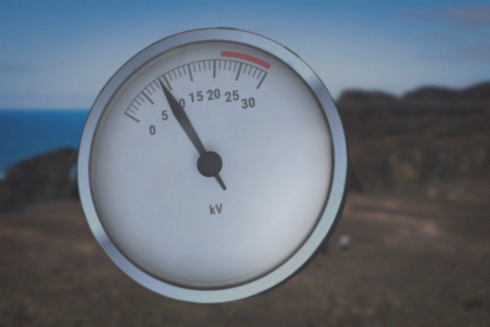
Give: 9,kV
